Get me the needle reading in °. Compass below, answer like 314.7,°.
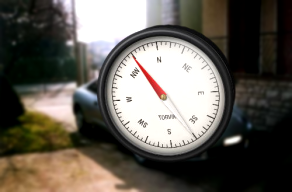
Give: 330,°
